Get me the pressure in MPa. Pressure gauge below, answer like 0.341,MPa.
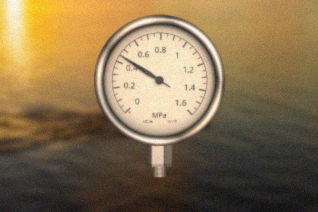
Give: 0.45,MPa
